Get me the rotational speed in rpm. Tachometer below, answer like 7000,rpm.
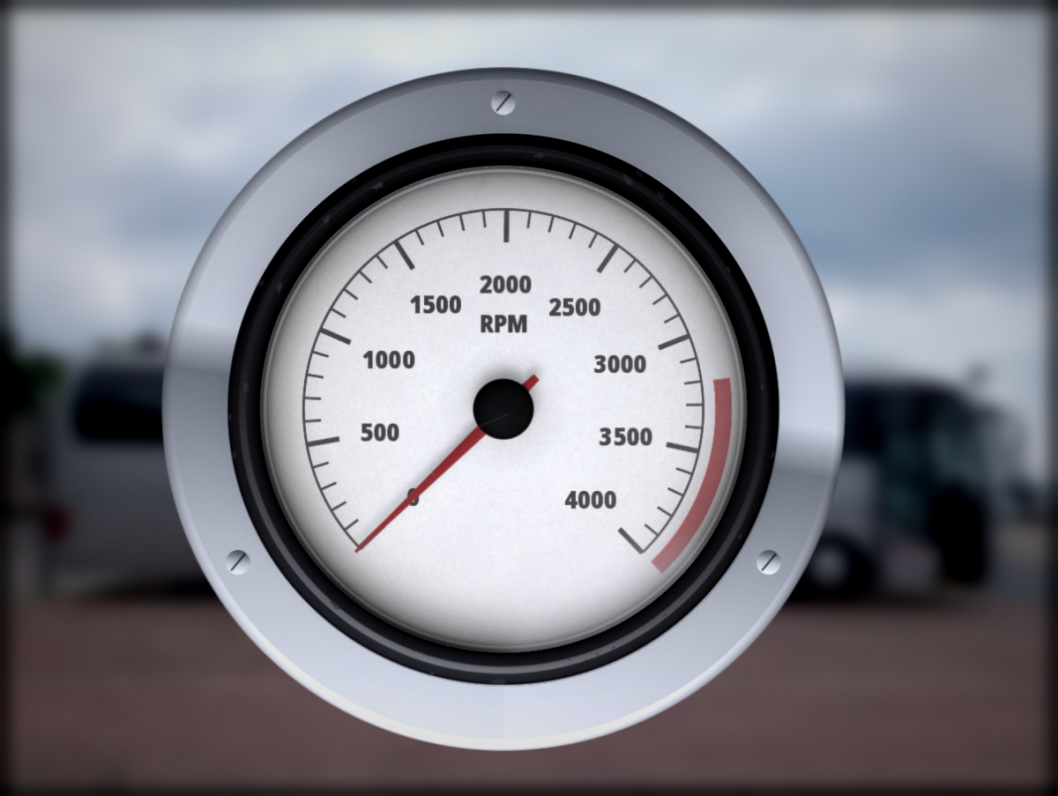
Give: 0,rpm
